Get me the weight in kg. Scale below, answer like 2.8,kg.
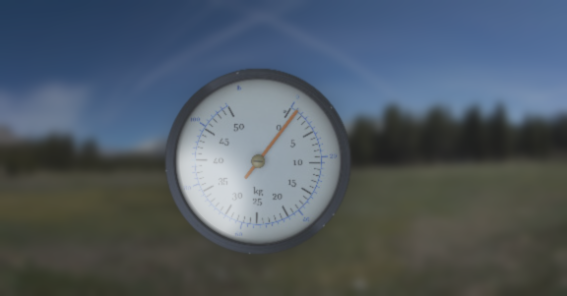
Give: 1,kg
